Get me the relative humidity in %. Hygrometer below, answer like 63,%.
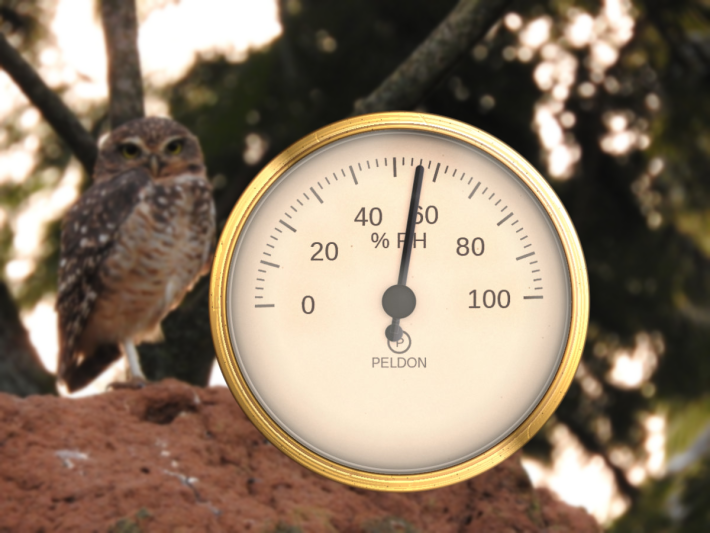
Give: 56,%
